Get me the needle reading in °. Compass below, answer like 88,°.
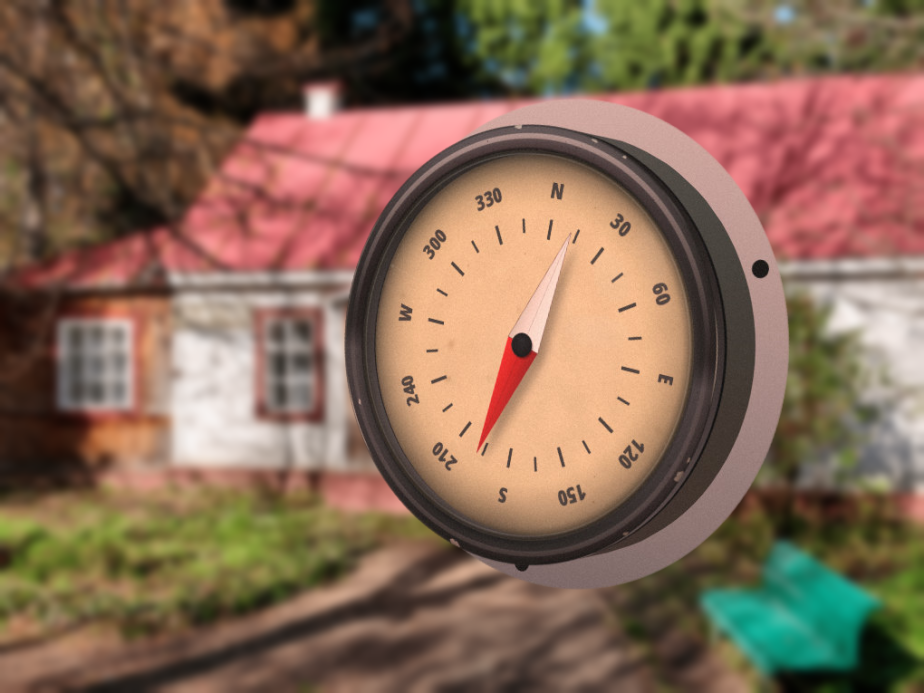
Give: 195,°
